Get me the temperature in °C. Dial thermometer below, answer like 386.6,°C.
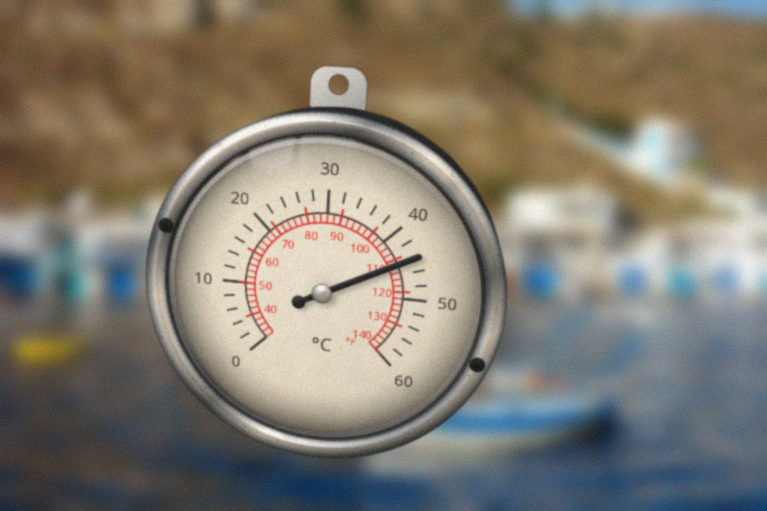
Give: 44,°C
